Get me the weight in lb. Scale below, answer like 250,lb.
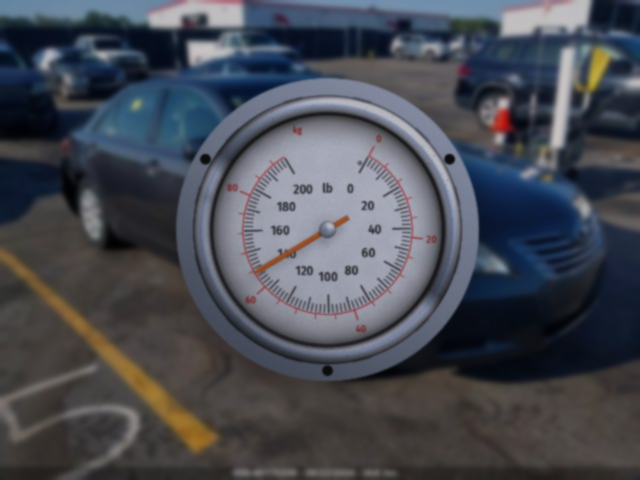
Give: 140,lb
